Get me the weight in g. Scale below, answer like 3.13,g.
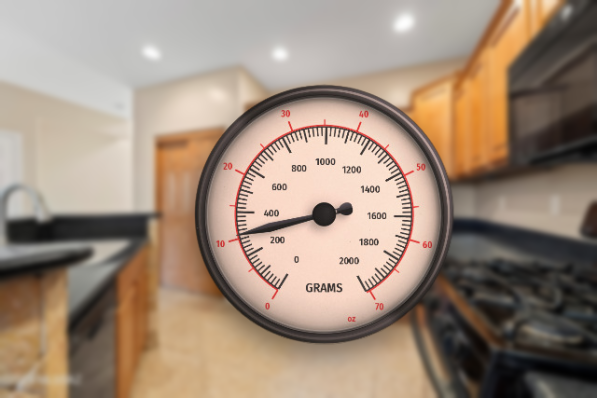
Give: 300,g
